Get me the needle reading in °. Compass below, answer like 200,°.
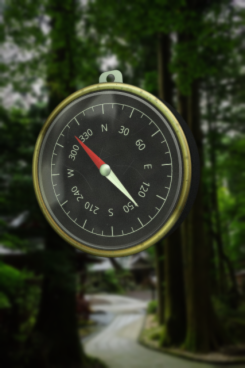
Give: 320,°
